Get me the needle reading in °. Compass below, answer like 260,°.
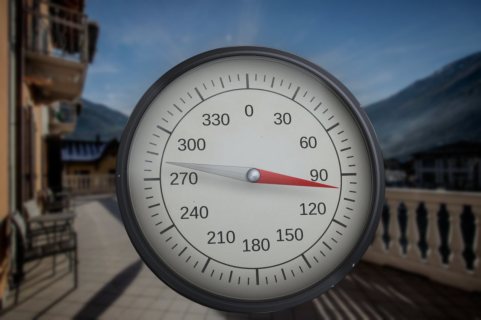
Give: 100,°
